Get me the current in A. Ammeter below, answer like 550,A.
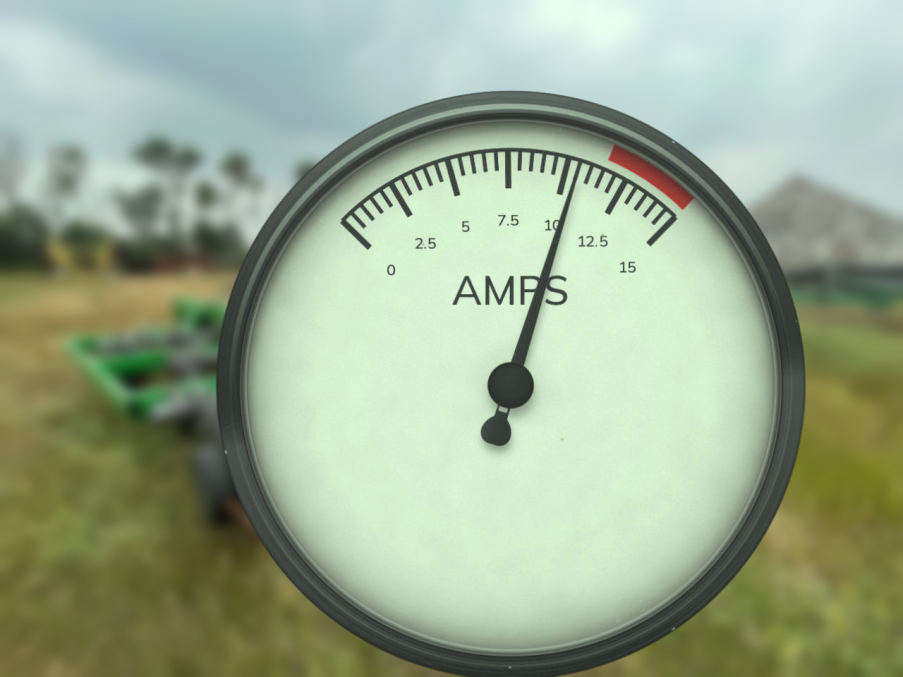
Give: 10.5,A
